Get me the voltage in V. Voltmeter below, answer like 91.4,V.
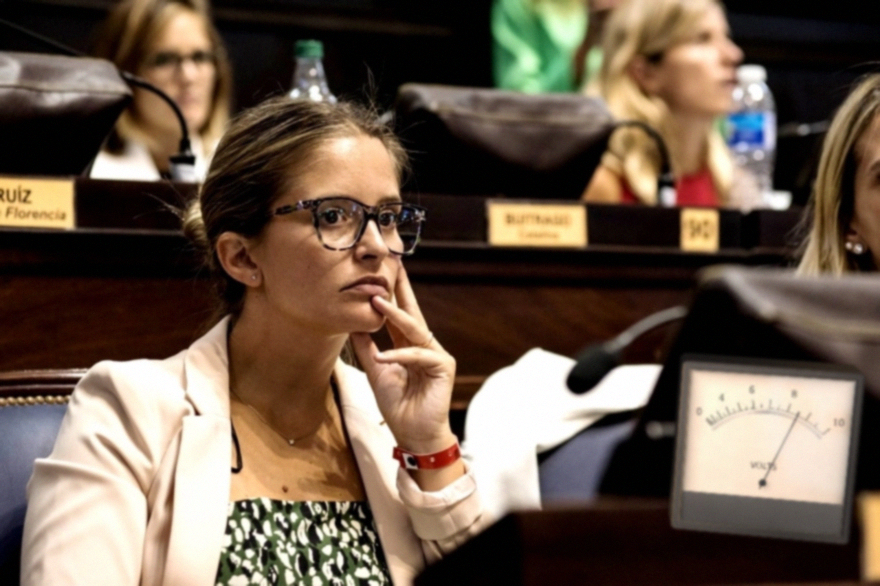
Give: 8.5,V
